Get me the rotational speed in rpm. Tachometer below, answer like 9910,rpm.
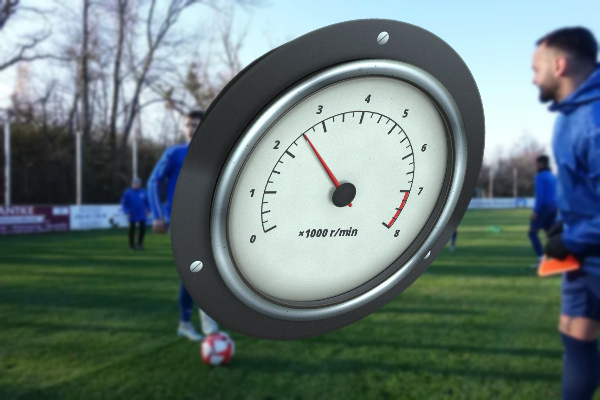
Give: 2500,rpm
